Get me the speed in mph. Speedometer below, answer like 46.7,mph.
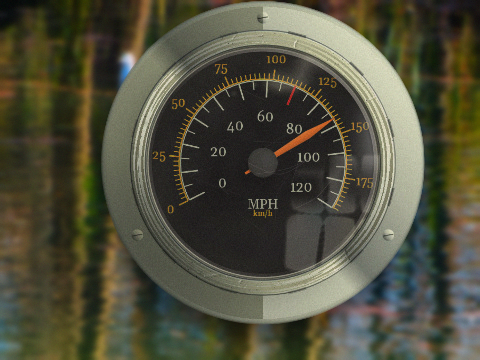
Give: 87.5,mph
